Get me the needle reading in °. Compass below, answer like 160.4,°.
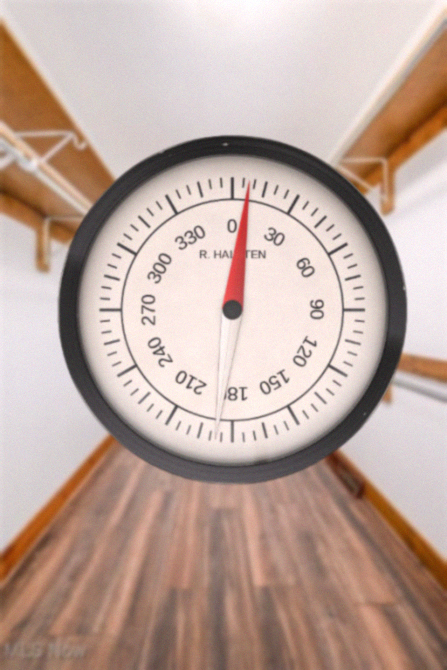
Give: 7.5,°
